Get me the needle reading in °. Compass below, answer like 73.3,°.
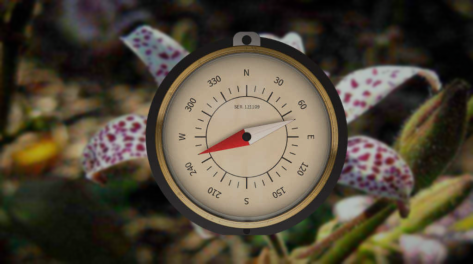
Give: 250,°
